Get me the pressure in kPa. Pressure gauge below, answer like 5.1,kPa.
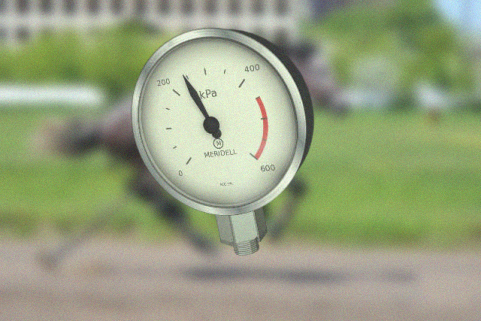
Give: 250,kPa
